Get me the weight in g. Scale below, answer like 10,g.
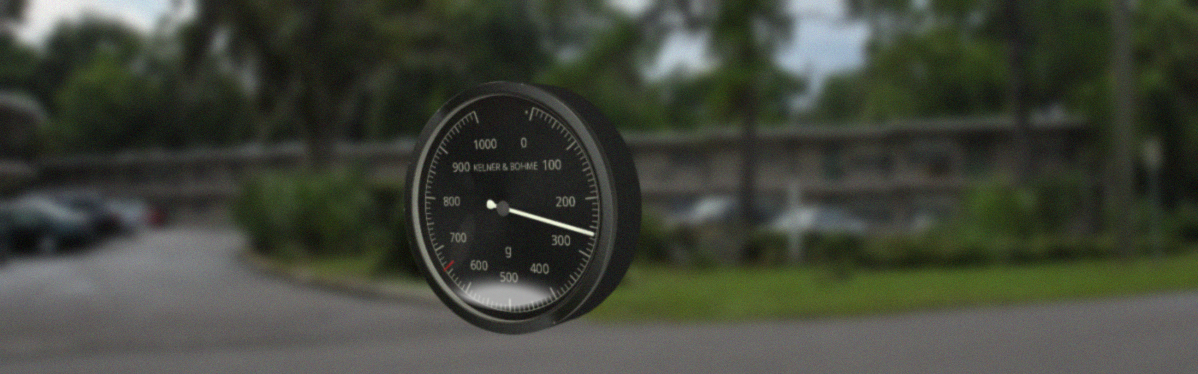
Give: 260,g
